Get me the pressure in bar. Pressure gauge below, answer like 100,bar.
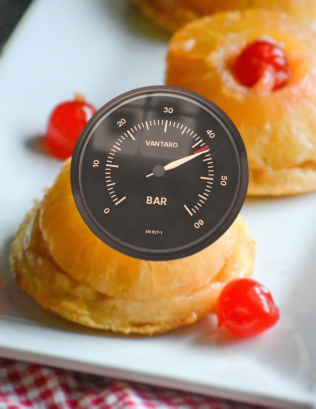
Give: 43,bar
